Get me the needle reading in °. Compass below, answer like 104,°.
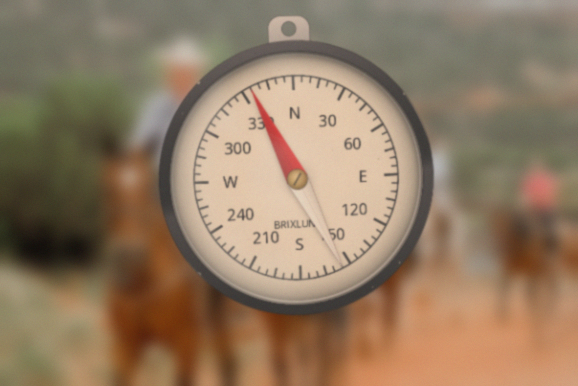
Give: 335,°
